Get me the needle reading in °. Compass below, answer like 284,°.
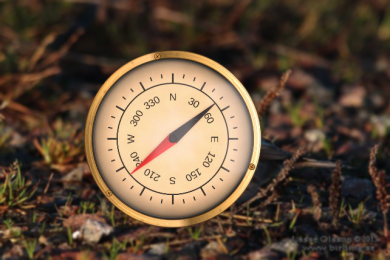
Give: 230,°
